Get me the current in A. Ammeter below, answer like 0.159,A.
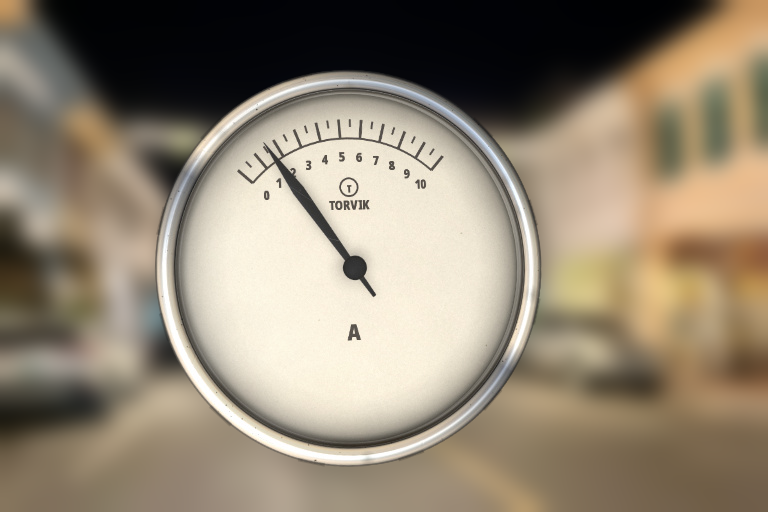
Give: 1.5,A
